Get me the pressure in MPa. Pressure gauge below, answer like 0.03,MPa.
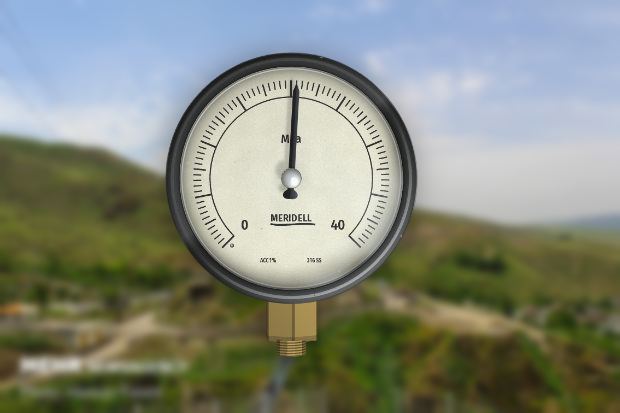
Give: 20.5,MPa
